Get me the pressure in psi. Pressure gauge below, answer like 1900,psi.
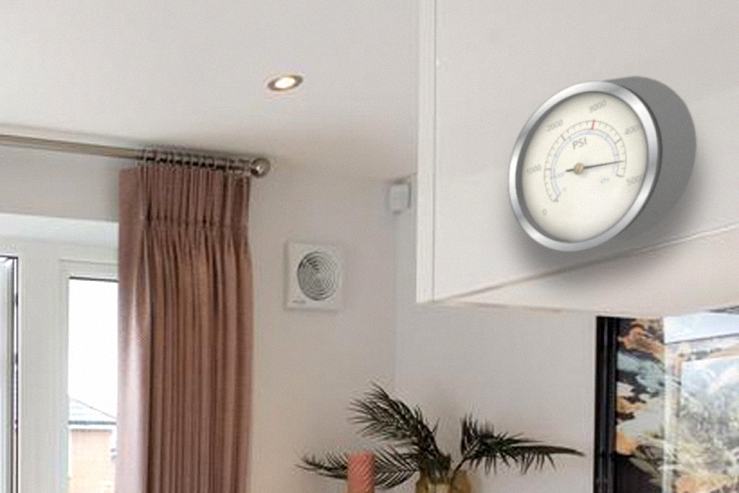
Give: 4600,psi
